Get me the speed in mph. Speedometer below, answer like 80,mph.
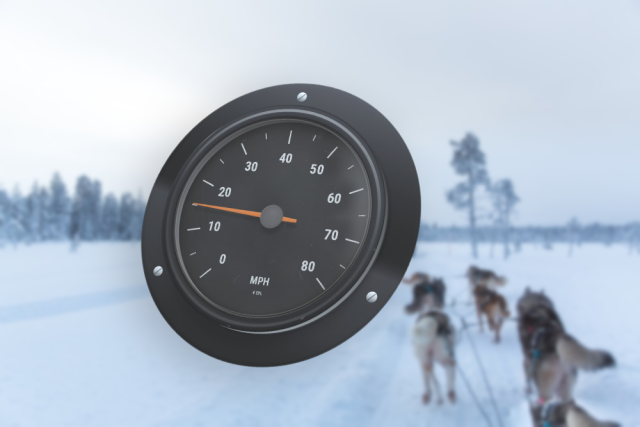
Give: 15,mph
